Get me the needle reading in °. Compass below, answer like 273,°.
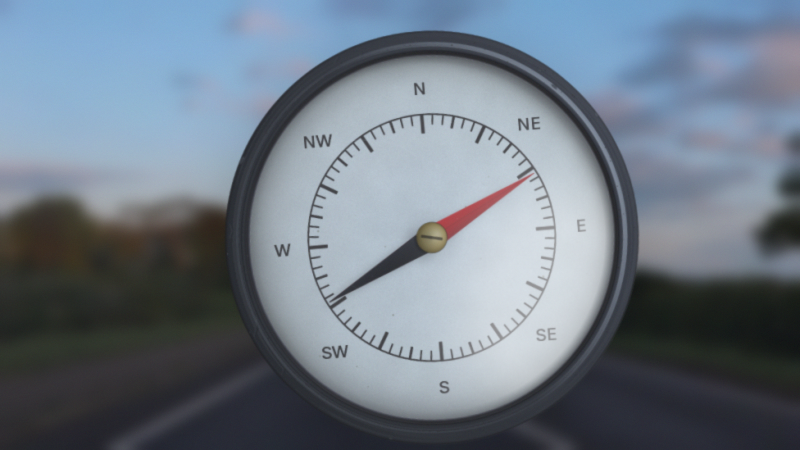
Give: 62.5,°
